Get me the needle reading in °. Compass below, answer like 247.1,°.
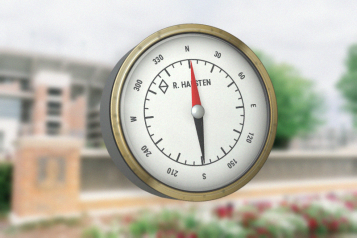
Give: 0,°
